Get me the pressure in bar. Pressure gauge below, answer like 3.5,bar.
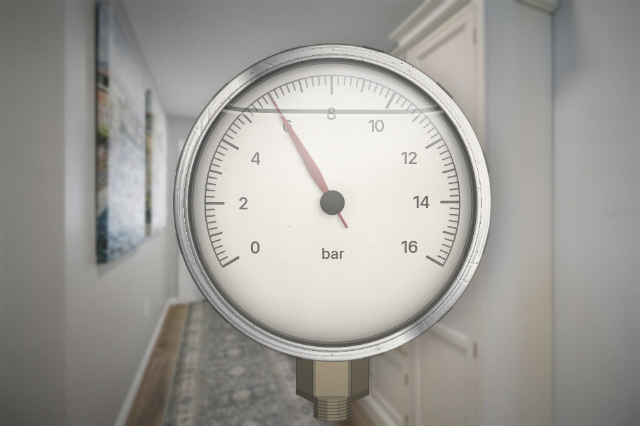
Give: 6,bar
